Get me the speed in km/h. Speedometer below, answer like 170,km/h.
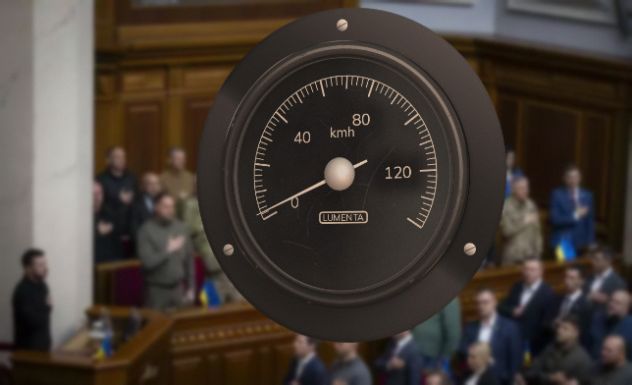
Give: 2,km/h
